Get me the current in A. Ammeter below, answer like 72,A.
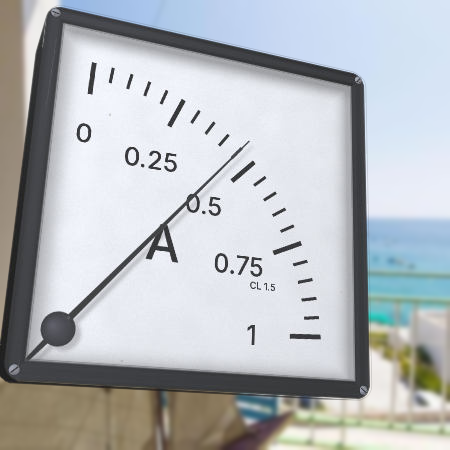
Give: 0.45,A
